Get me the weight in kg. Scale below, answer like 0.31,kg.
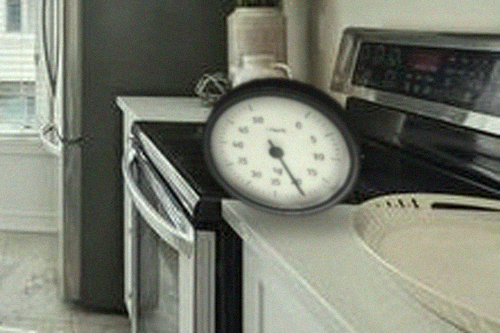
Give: 20,kg
